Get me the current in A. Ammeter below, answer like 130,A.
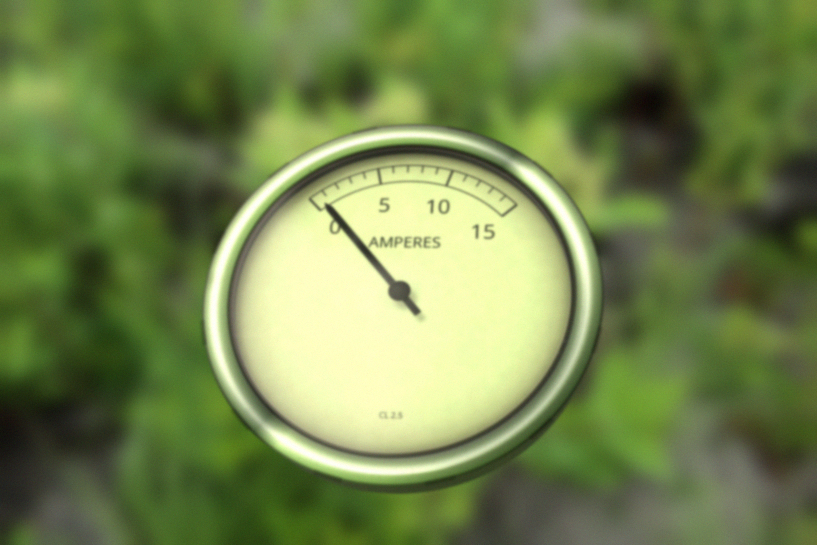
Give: 0.5,A
